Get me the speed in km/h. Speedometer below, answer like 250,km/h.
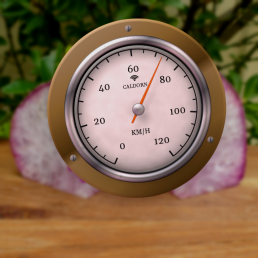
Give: 72.5,km/h
